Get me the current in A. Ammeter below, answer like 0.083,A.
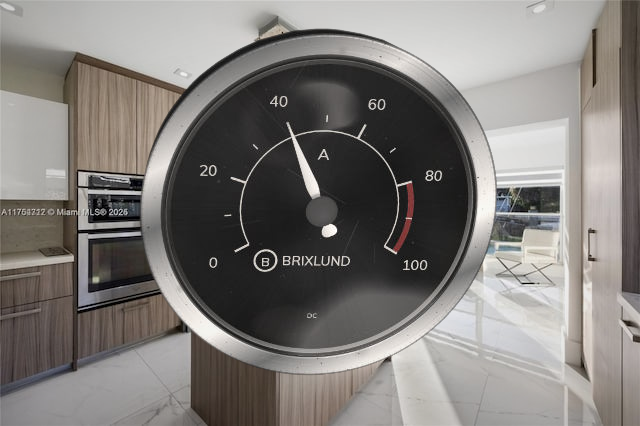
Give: 40,A
